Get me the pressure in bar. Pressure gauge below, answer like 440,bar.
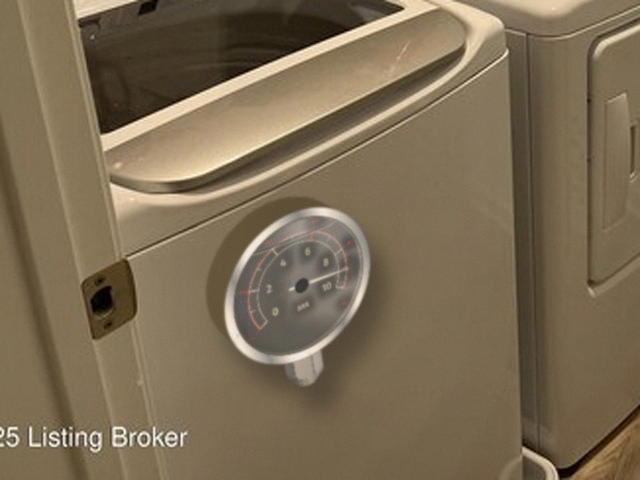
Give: 9,bar
